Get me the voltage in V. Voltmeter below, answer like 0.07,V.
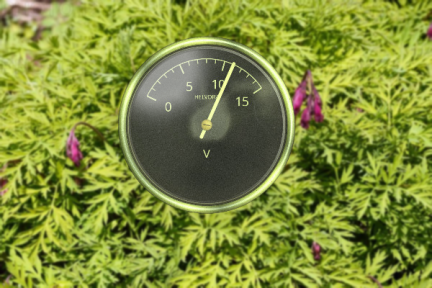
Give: 11,V
